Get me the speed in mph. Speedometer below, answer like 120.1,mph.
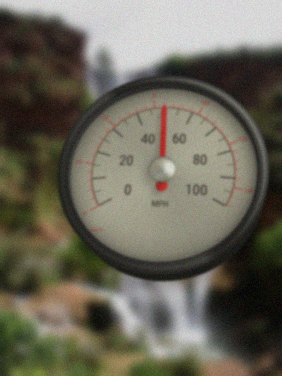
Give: 50,mph
